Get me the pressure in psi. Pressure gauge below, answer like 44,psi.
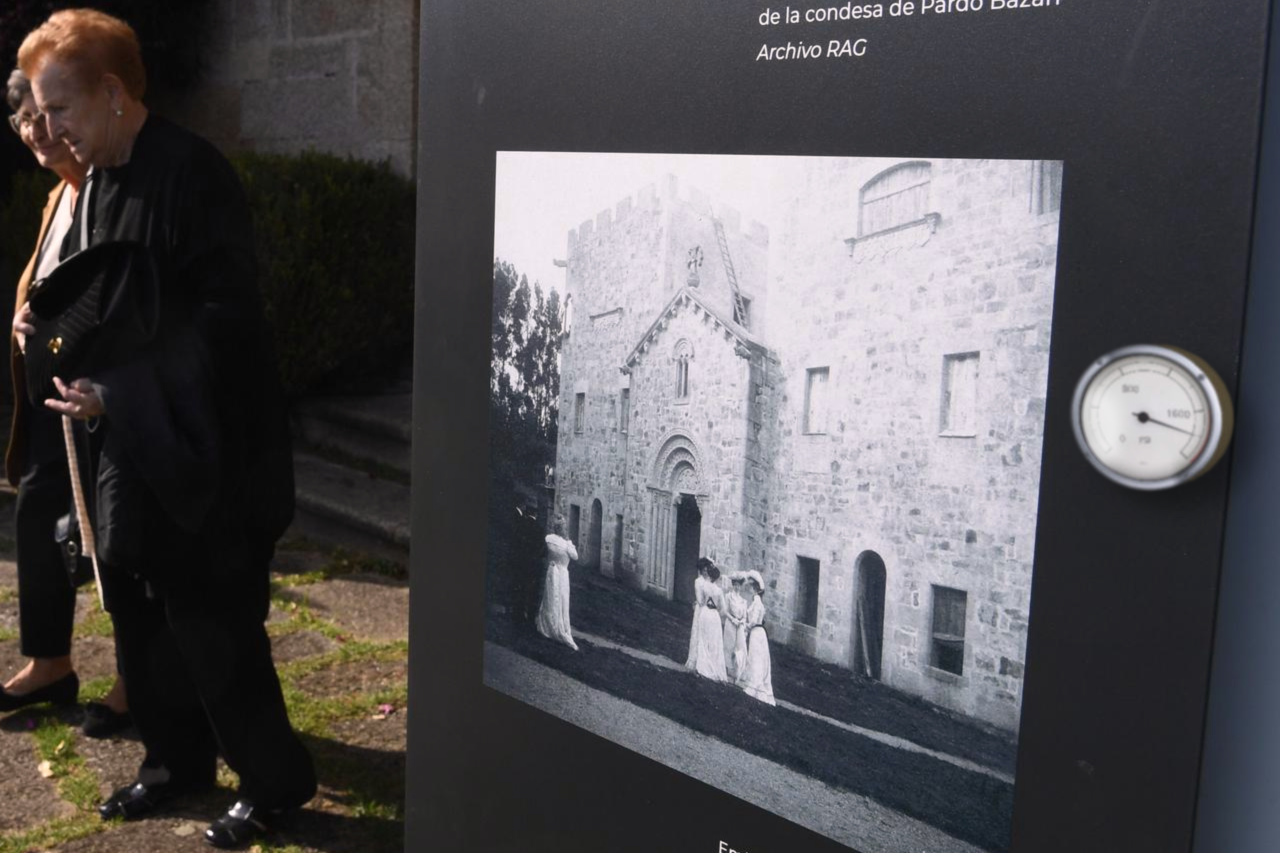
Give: 1800,psi
